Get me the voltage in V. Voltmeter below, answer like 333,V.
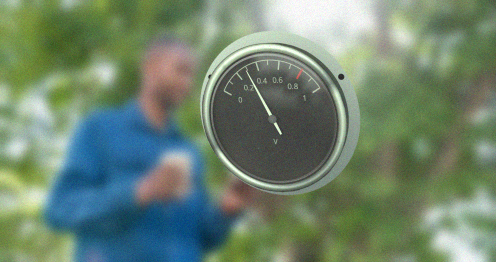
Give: 0.3,V
